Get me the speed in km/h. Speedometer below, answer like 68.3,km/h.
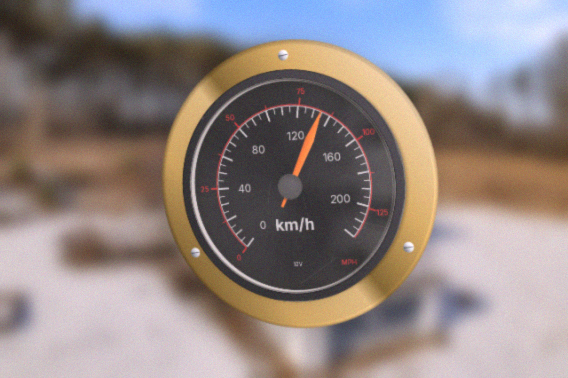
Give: 135,km/h
